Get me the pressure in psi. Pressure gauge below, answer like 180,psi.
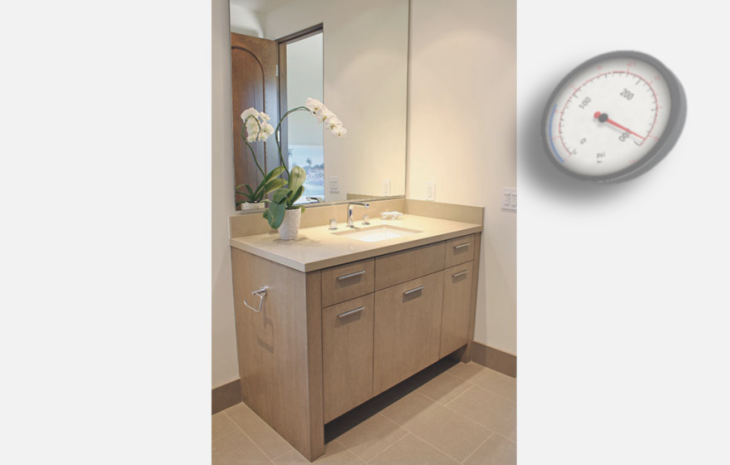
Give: 290,psi
